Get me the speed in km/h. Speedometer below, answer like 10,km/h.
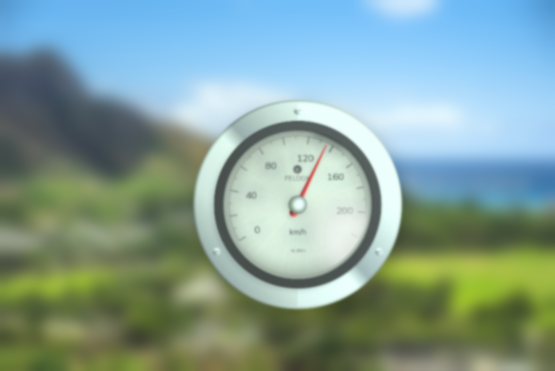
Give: 135,km/h
